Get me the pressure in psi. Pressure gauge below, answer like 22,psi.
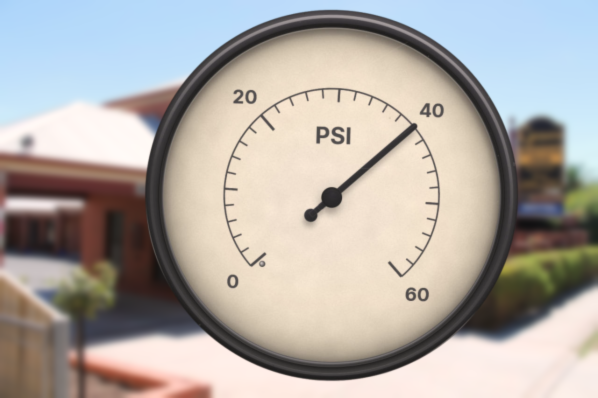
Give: 40,psi
